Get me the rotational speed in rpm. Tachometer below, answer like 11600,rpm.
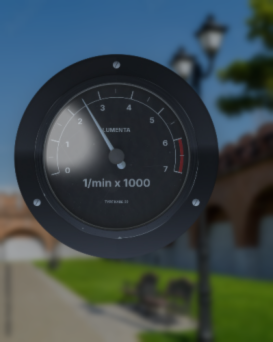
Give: 2500,rpm
